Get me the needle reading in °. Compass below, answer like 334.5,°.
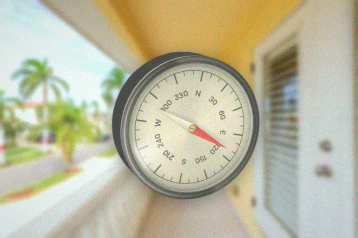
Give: 110,°
